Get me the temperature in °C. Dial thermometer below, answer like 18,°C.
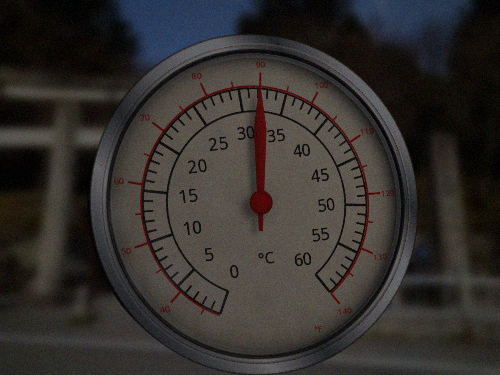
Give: 32,°C
